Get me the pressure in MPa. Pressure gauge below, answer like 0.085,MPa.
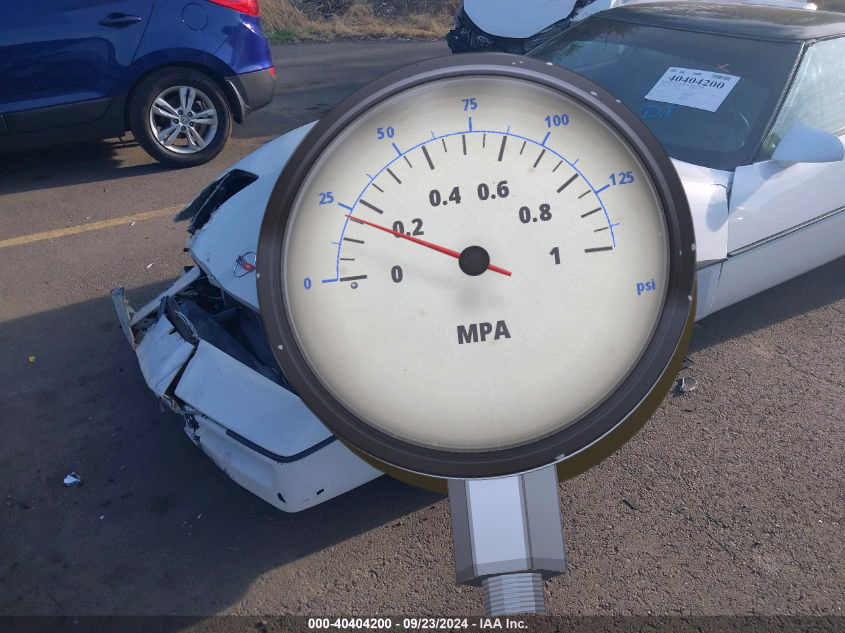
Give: 0.15,MPa
